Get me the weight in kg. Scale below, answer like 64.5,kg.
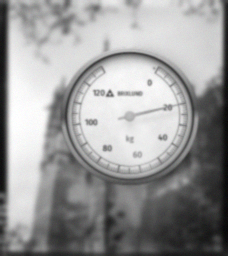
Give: 20,kg
